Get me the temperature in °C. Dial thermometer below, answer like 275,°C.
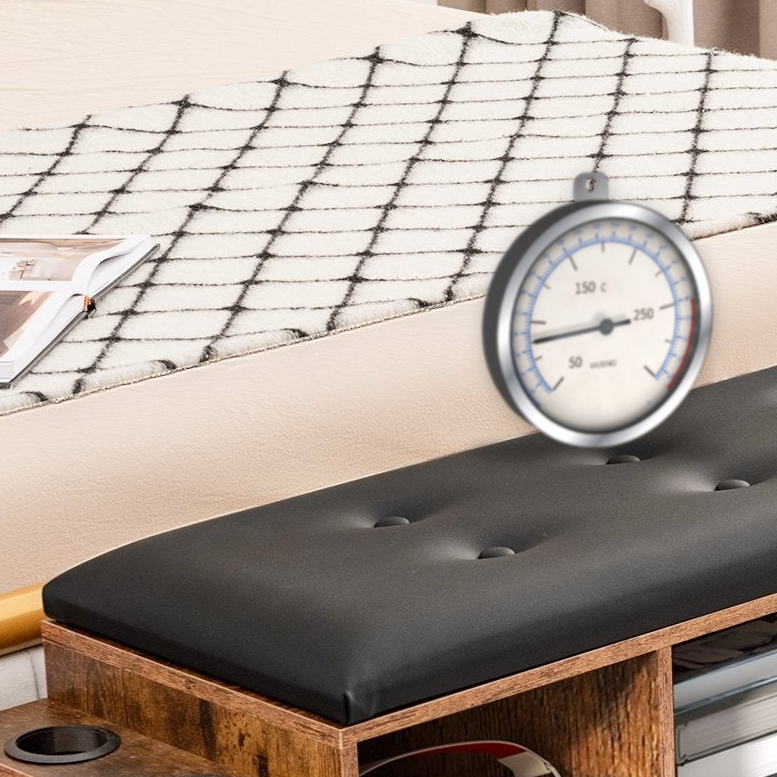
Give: 87.5,°C
